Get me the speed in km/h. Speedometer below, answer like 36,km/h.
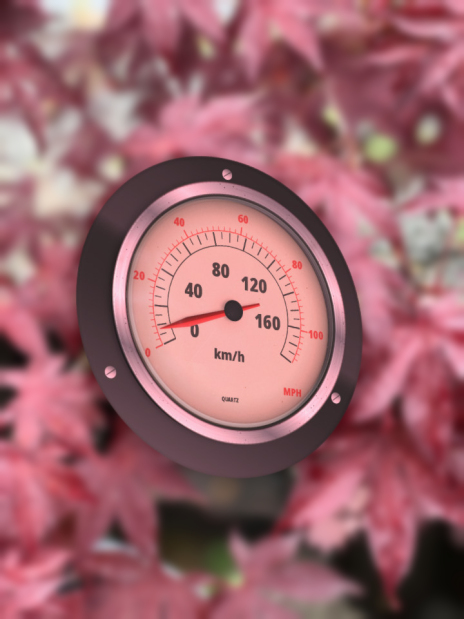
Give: 7.5,km/h
